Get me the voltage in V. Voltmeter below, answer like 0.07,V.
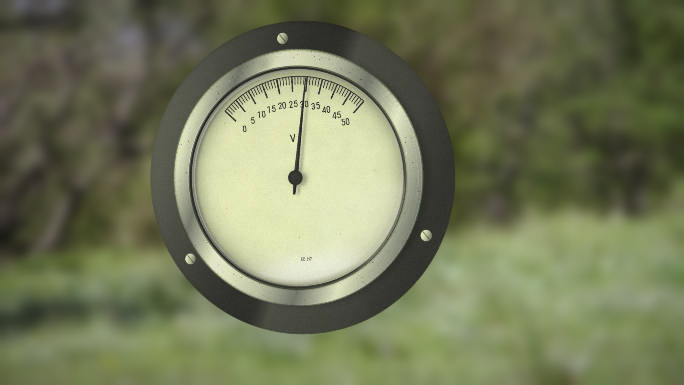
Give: 30,V
